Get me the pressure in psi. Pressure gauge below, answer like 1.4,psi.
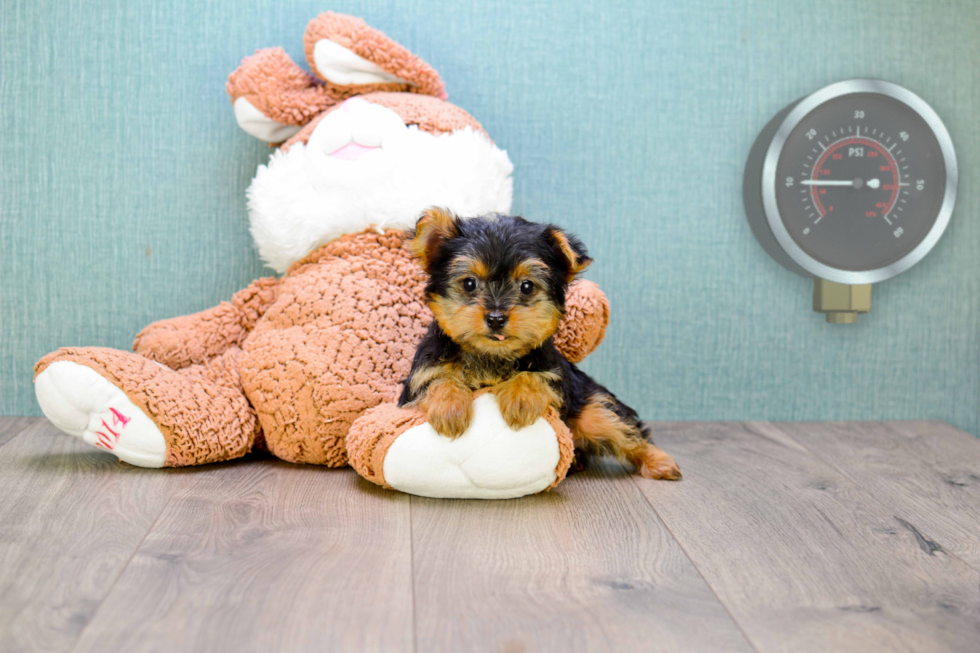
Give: 10,psi
